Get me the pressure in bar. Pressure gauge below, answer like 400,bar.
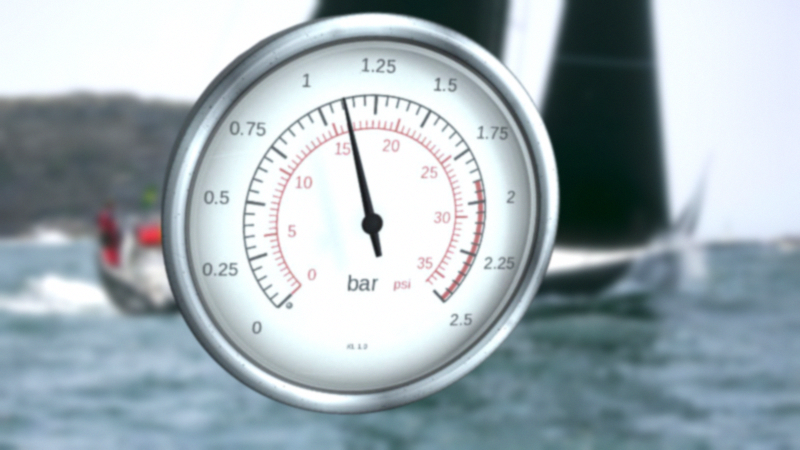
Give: 1.1,bar
